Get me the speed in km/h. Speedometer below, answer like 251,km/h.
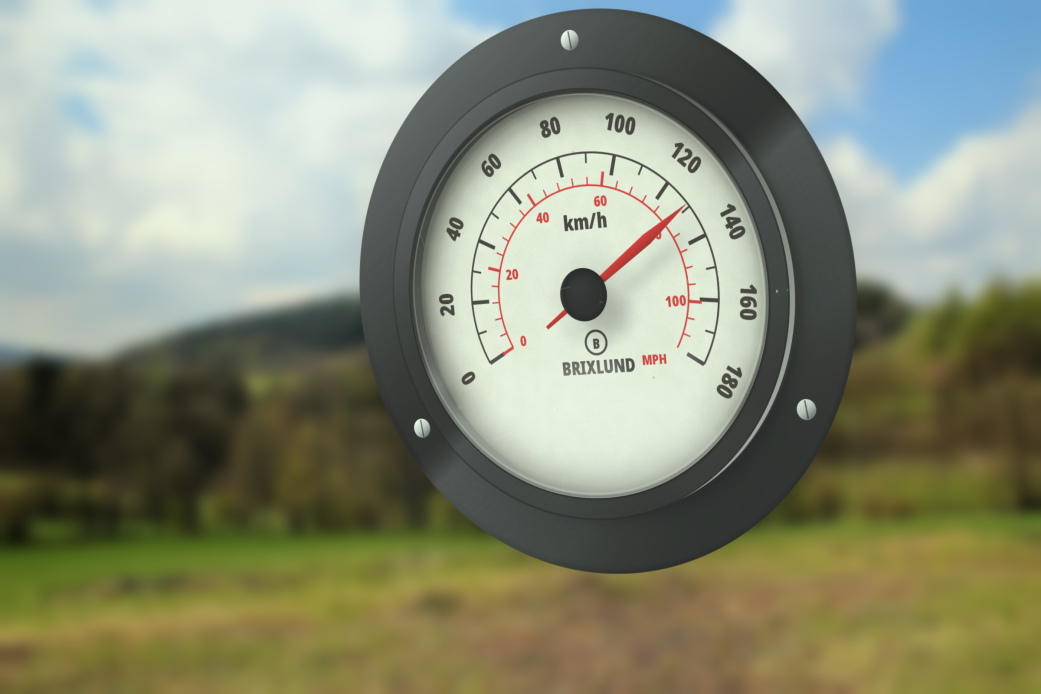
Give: 130,km/h
